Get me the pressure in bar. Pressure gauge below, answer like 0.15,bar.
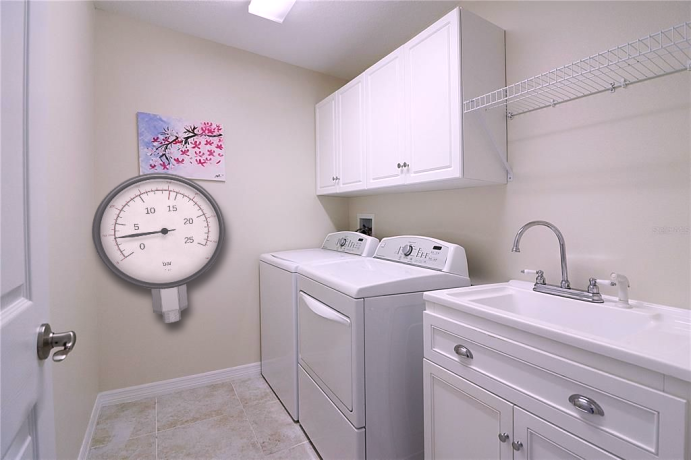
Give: 3,bar
